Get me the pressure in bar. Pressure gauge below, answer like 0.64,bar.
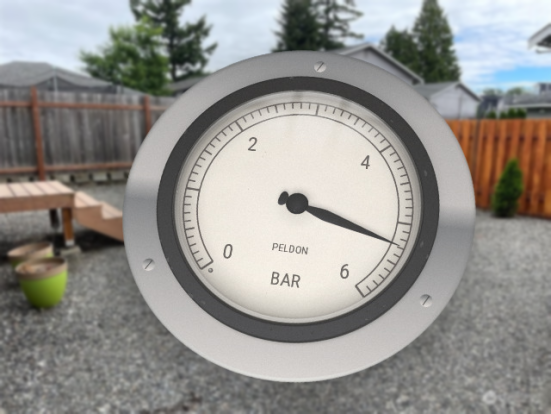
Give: 5.3,bar
